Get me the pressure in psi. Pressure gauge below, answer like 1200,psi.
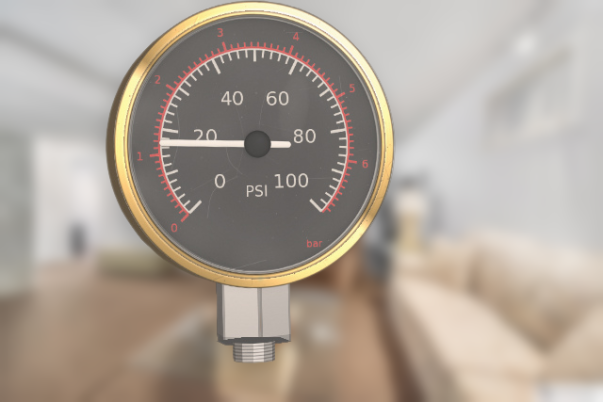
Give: 17,psi
